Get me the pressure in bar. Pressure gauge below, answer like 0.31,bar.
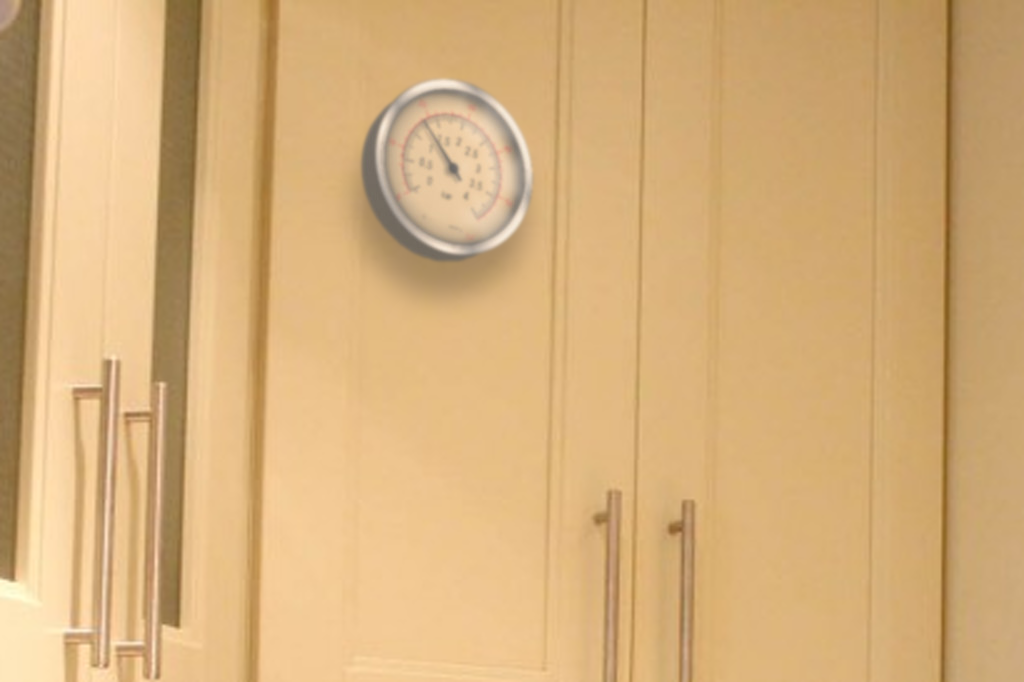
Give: 1.25,bar
